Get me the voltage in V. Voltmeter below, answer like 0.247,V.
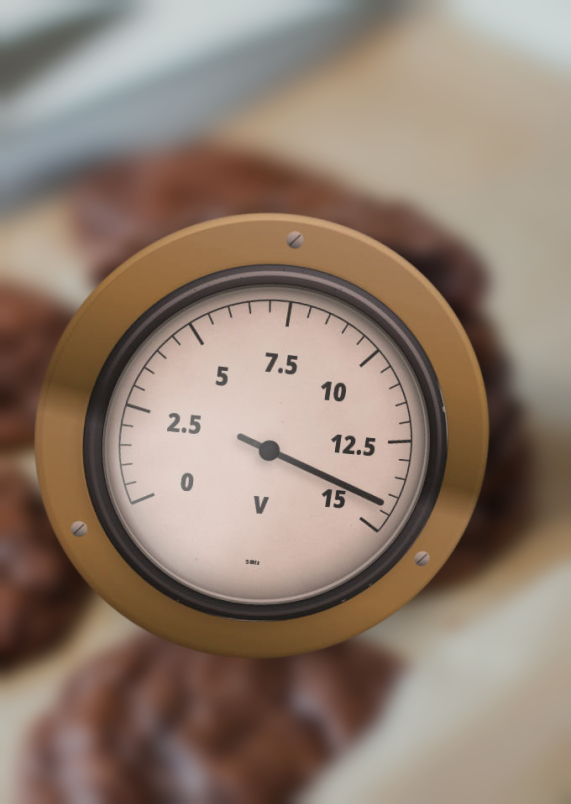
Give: 14.25,V
